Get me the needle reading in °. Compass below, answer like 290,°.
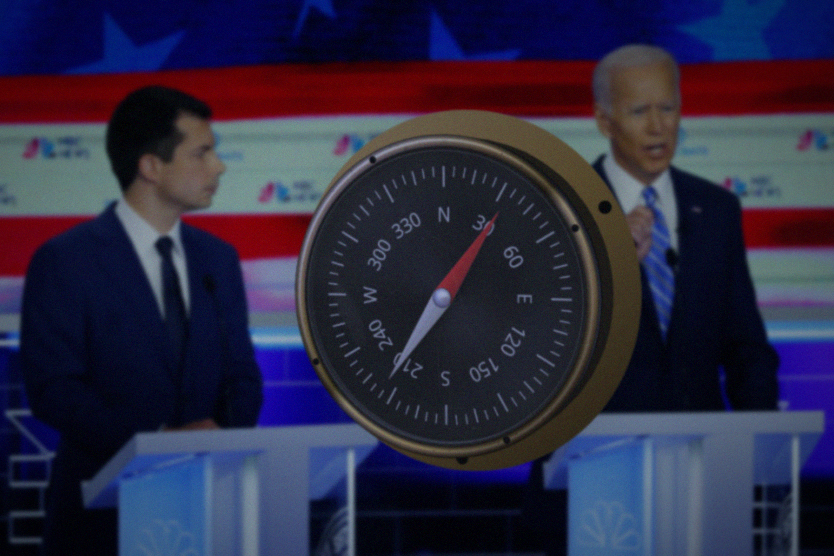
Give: 35,°
